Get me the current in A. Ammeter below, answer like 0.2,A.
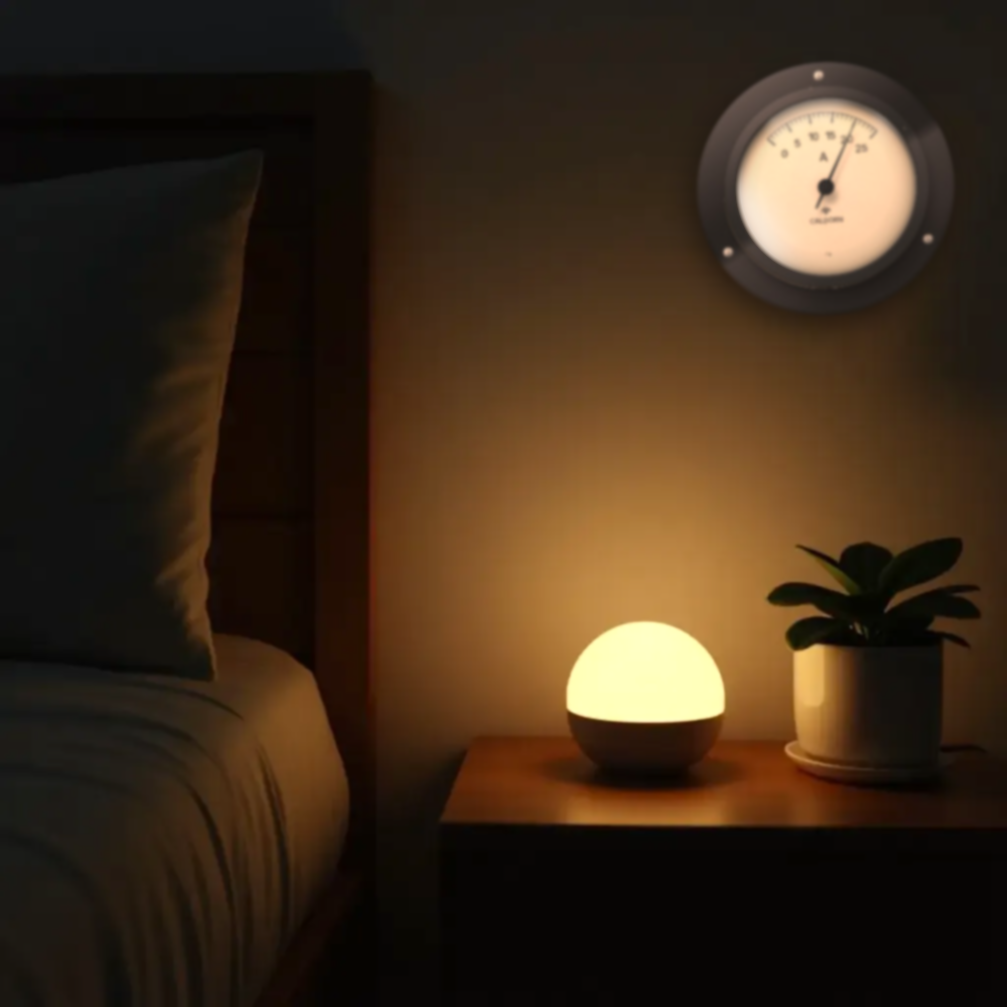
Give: 20,A
